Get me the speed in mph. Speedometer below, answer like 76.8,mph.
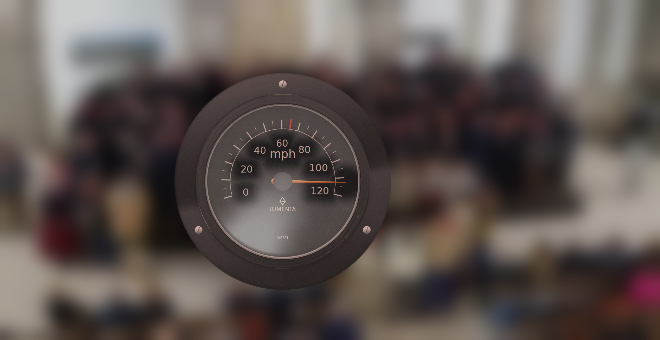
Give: 112.5,mph
